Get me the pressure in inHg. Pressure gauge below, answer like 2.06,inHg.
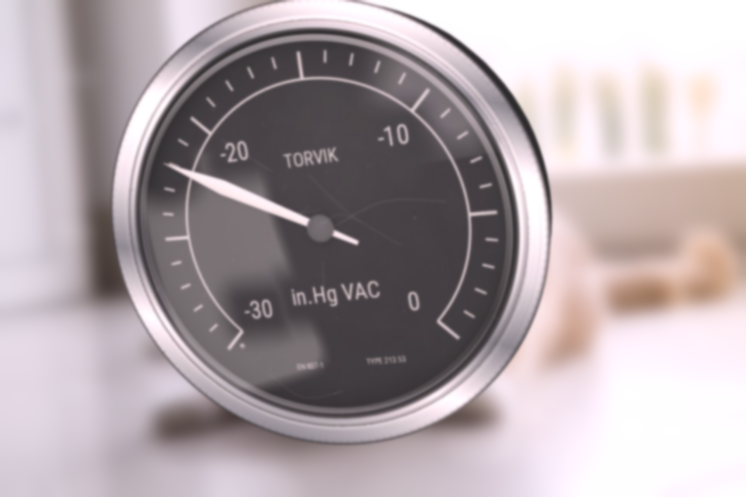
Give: -22,inHg
